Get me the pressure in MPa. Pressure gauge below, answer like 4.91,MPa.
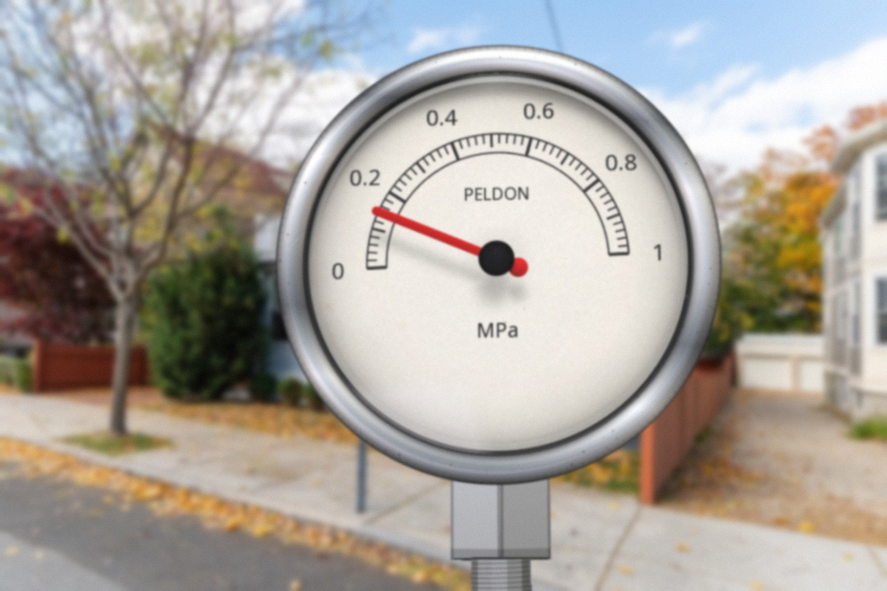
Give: 0.14,MPa
